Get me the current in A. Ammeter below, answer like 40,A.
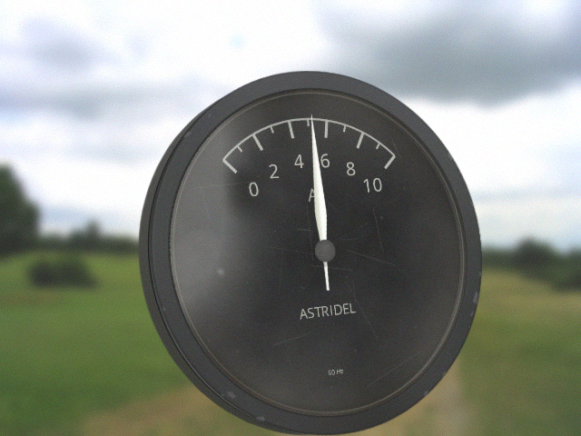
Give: 5,A
